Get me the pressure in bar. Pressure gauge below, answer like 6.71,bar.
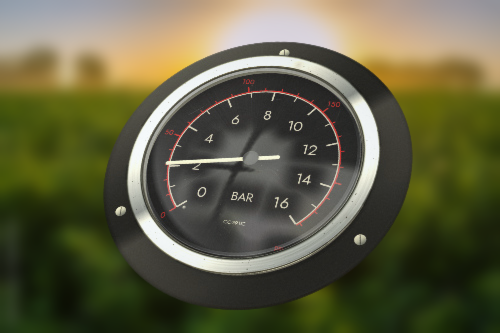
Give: 2,bar
